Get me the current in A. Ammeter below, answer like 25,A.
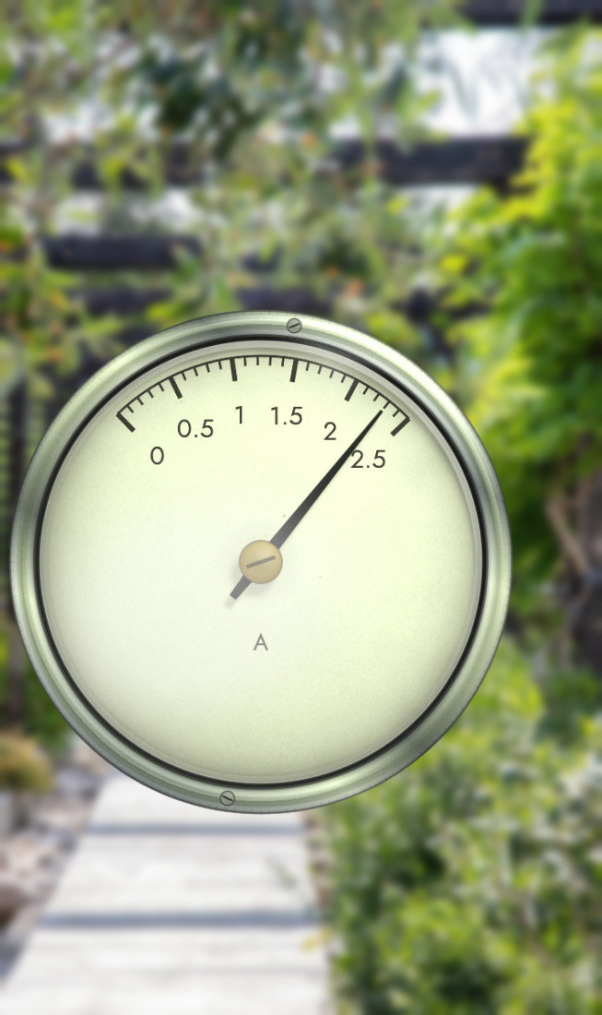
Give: 2.3,A
